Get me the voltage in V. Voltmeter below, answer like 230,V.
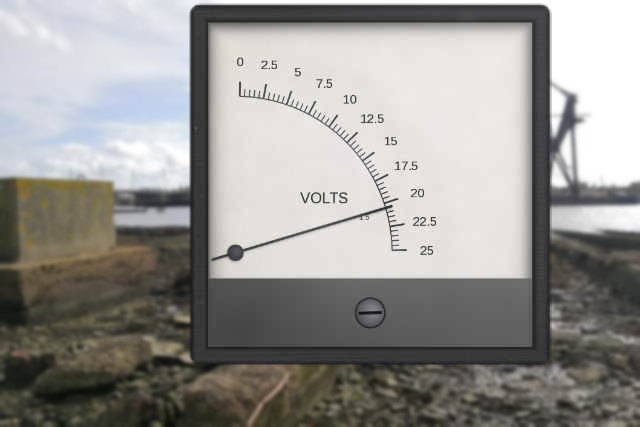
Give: 20.5,V
